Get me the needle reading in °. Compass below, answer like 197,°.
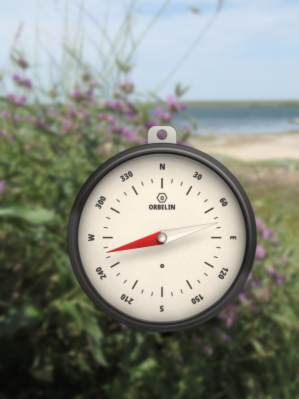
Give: 255,°
